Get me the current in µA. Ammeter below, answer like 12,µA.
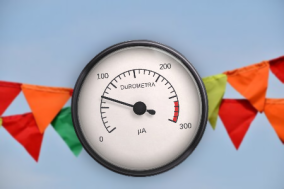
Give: 70,µA
